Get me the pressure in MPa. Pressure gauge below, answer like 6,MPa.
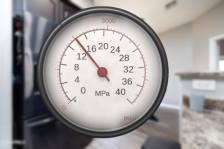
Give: 14,MPa
